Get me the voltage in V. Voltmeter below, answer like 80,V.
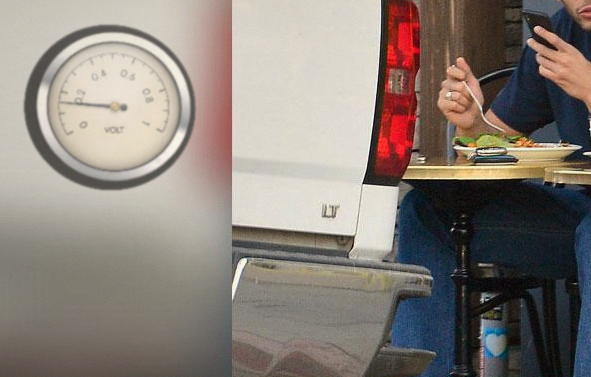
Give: 0.15,V
